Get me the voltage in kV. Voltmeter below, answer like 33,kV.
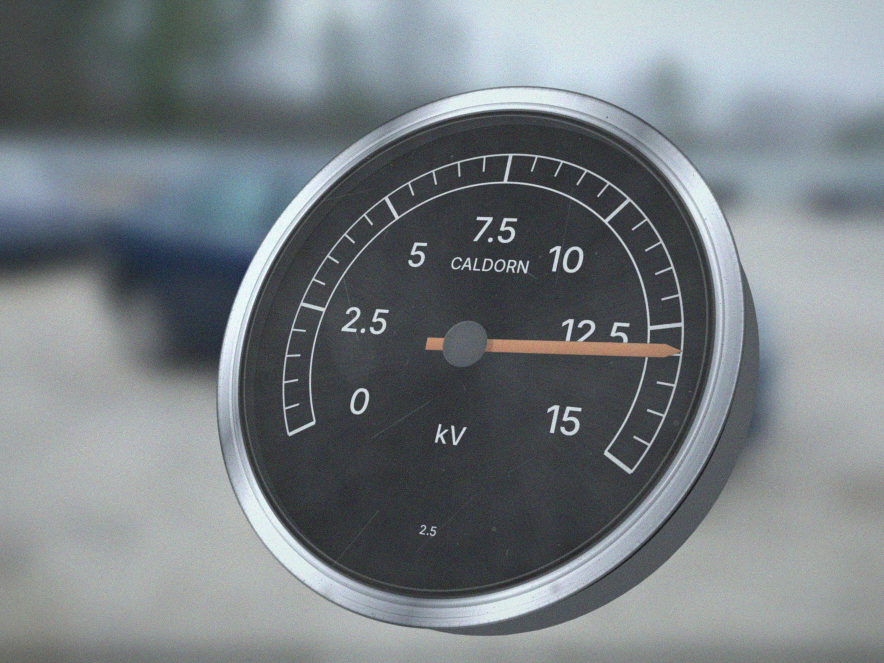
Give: 13,kV
